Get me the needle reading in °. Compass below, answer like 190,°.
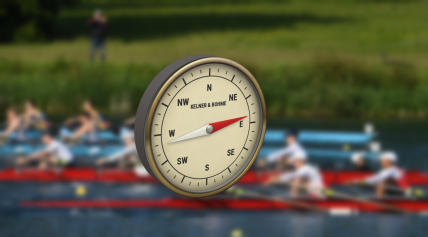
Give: 80,°
